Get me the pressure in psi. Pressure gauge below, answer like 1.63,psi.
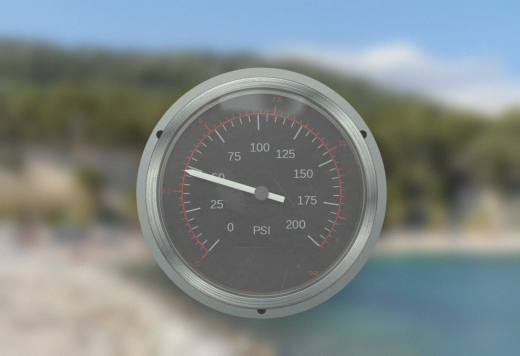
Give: 47.5,psi
